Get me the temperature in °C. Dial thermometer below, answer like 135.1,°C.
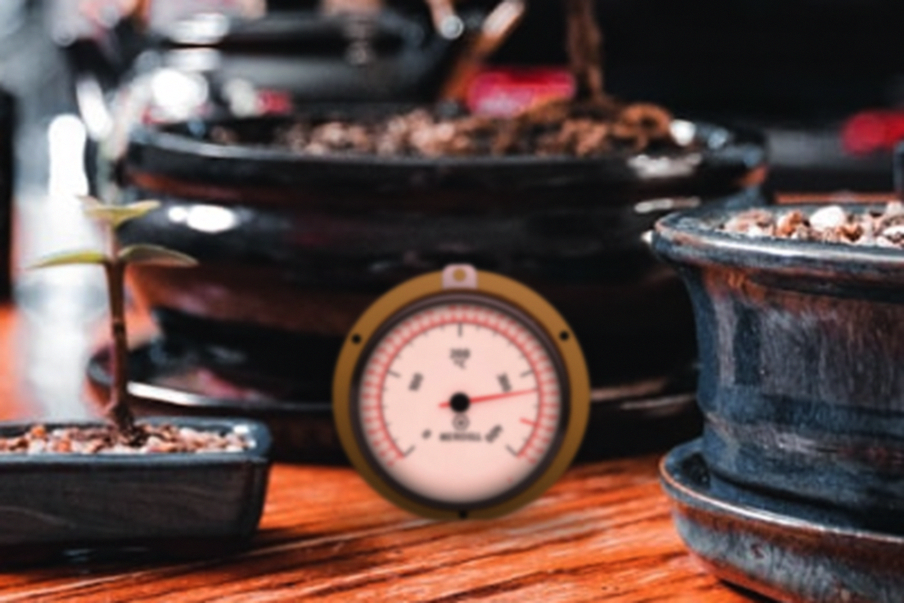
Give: 320,°C
